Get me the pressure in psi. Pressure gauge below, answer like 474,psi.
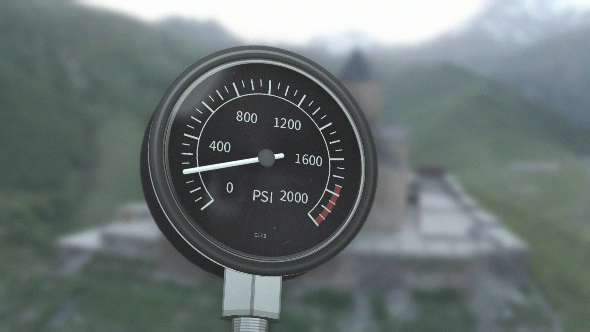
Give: 200,psi
